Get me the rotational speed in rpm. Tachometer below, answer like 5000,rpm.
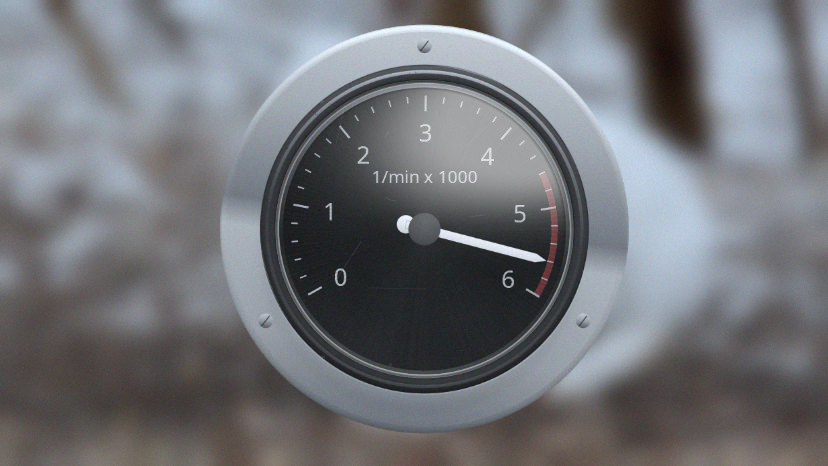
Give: 5600,rpm
